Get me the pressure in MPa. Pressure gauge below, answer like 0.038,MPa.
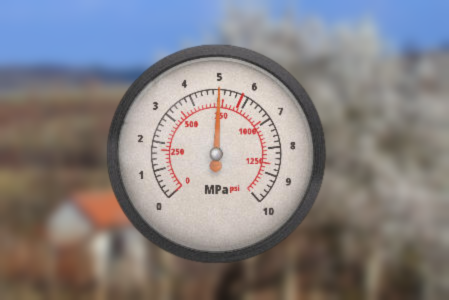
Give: 5,MPa
